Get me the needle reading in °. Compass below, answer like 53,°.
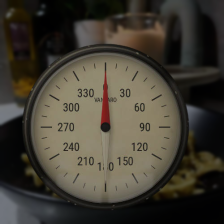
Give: 0,°
